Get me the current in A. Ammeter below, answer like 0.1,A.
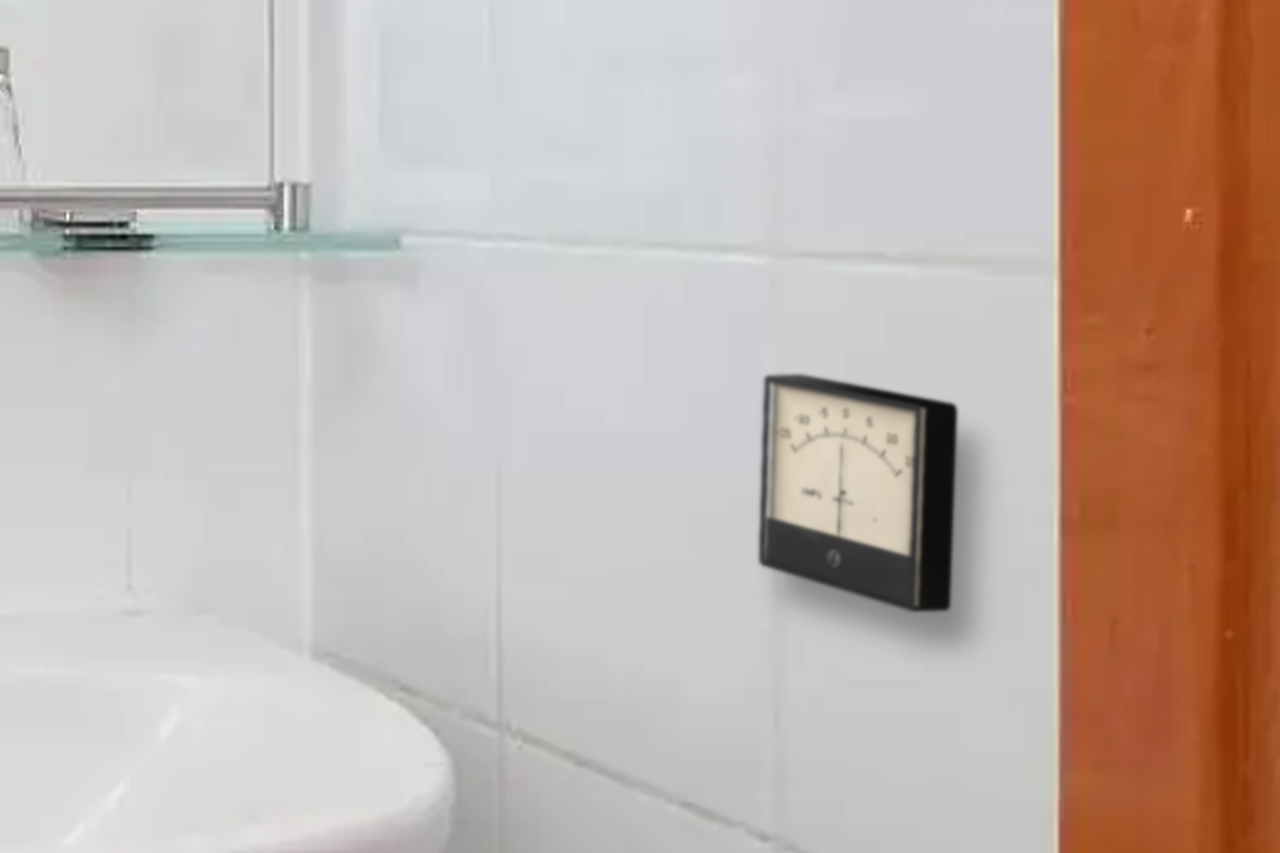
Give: 0,A
